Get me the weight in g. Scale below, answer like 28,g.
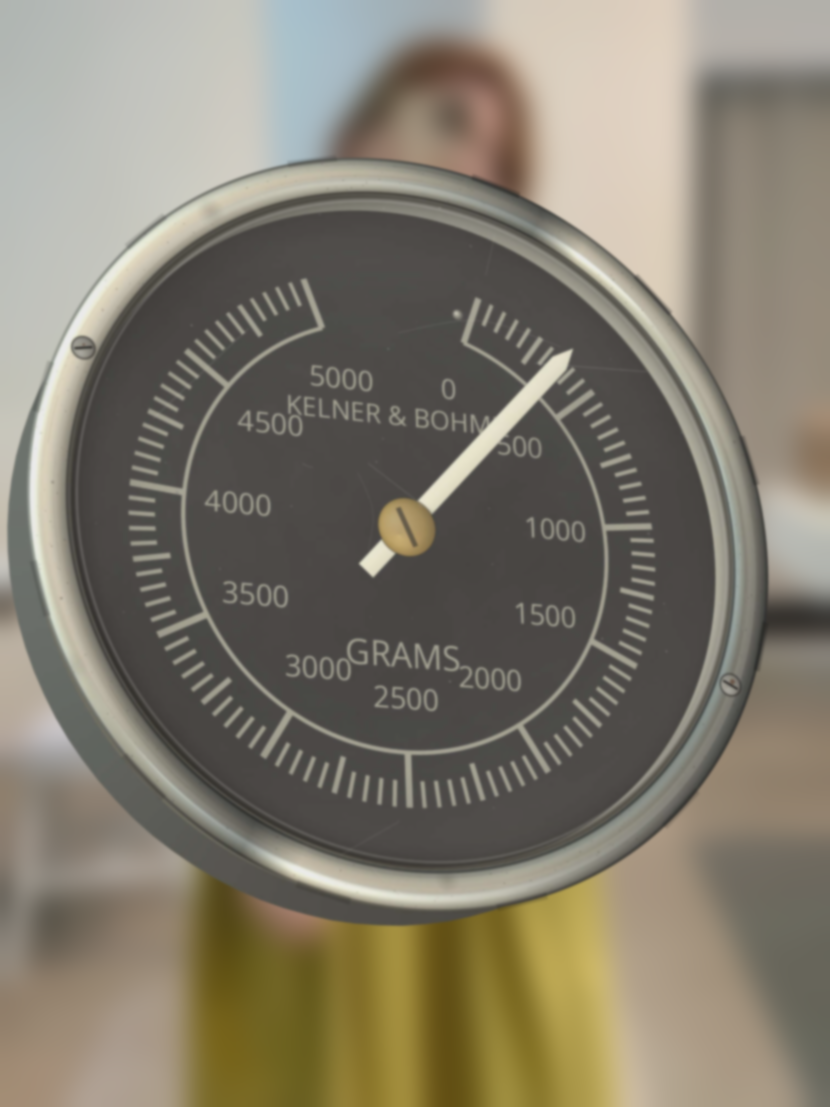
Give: 350,g
